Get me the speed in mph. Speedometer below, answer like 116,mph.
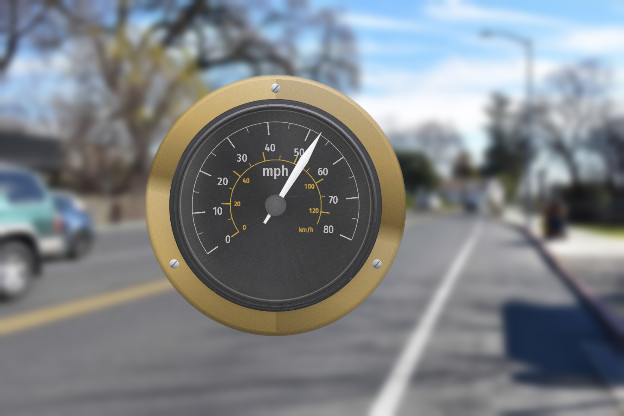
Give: 52.5,mph
